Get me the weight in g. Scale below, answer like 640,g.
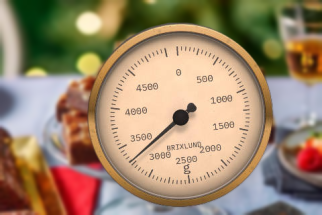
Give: 3300,g
